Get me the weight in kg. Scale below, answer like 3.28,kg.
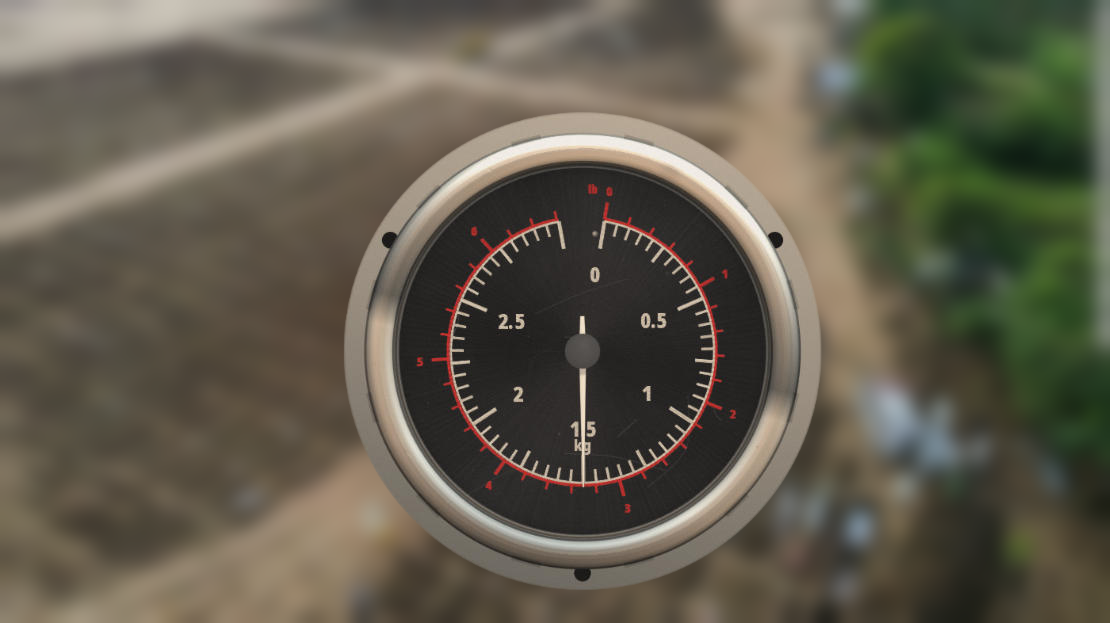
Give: 1.5,kg
